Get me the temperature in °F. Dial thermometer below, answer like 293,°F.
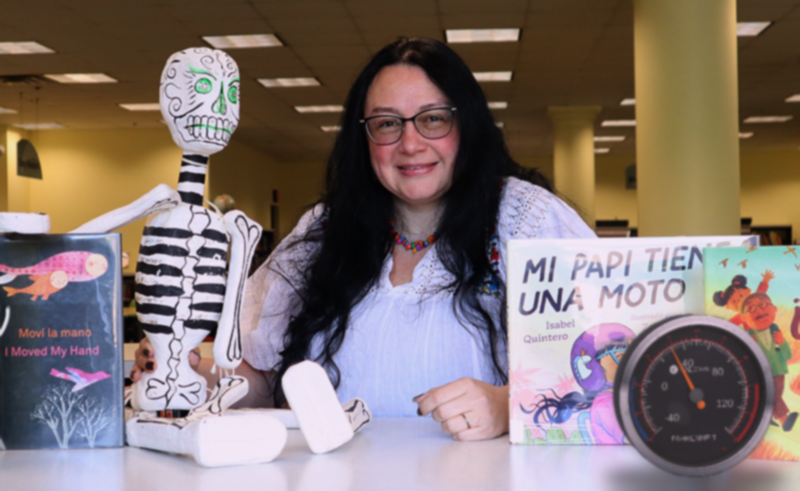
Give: 30,°F
